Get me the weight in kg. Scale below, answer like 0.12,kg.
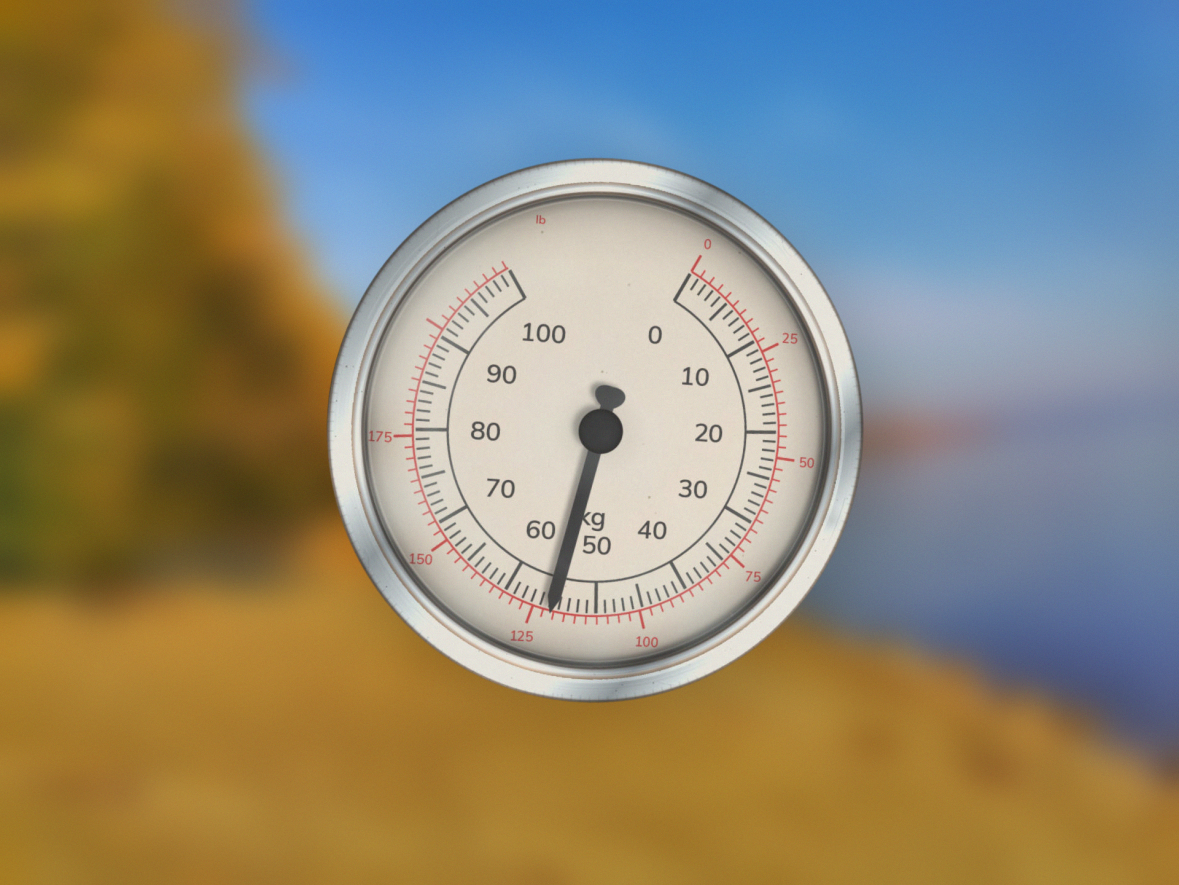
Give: 55,kg
